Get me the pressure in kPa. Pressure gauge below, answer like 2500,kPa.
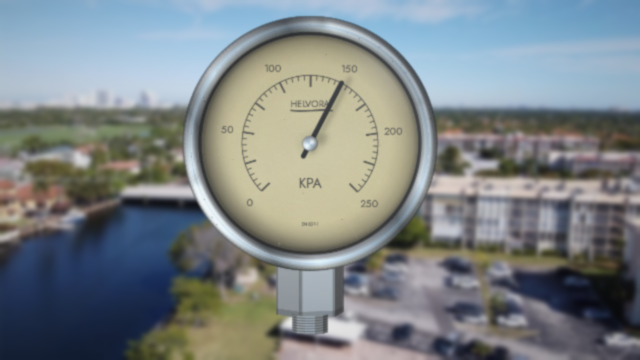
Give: 150,kPa
